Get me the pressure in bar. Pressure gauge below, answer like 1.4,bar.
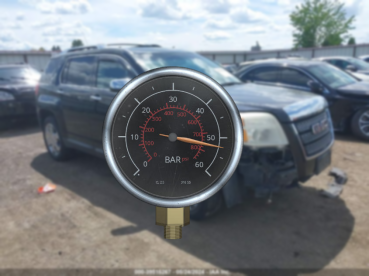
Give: 52.5,bar
